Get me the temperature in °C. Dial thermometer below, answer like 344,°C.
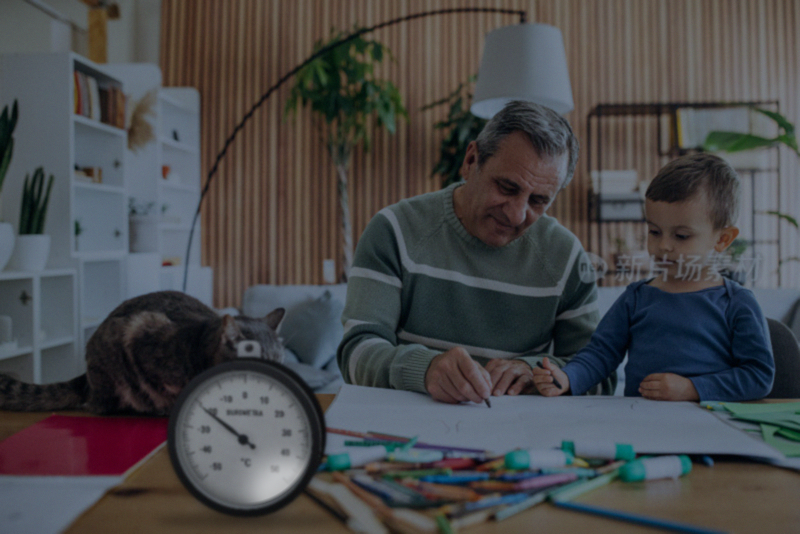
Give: -20,°C
